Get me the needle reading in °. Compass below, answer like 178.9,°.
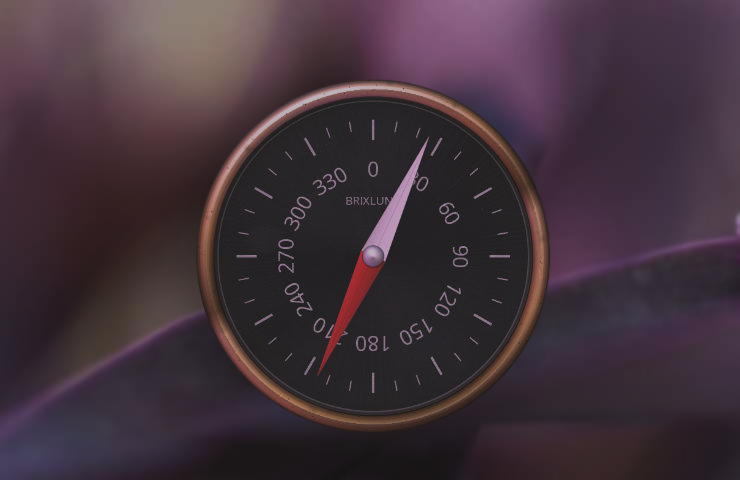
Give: 205,°
